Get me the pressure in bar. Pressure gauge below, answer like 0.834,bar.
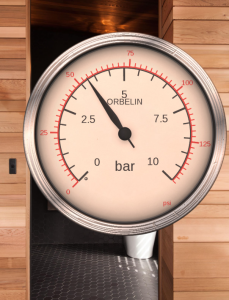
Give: 3.75,bar
